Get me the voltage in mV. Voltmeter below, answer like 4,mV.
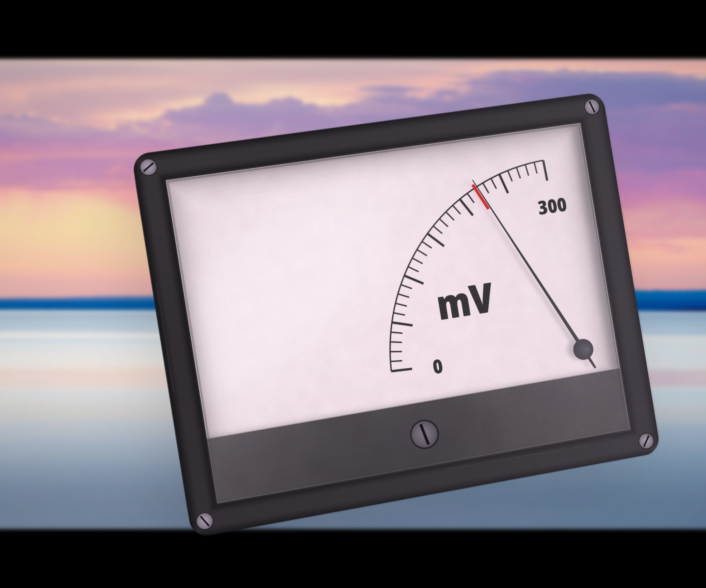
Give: 220,mV
